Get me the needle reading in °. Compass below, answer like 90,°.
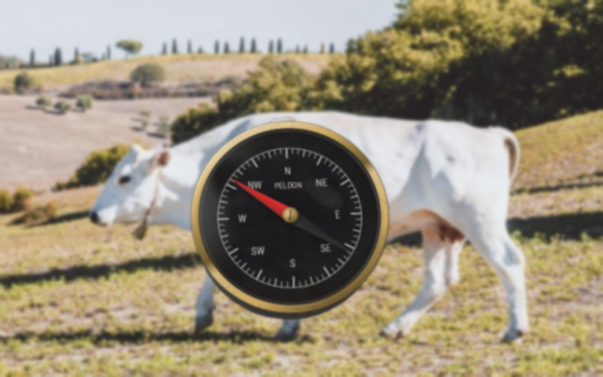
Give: 305,°
